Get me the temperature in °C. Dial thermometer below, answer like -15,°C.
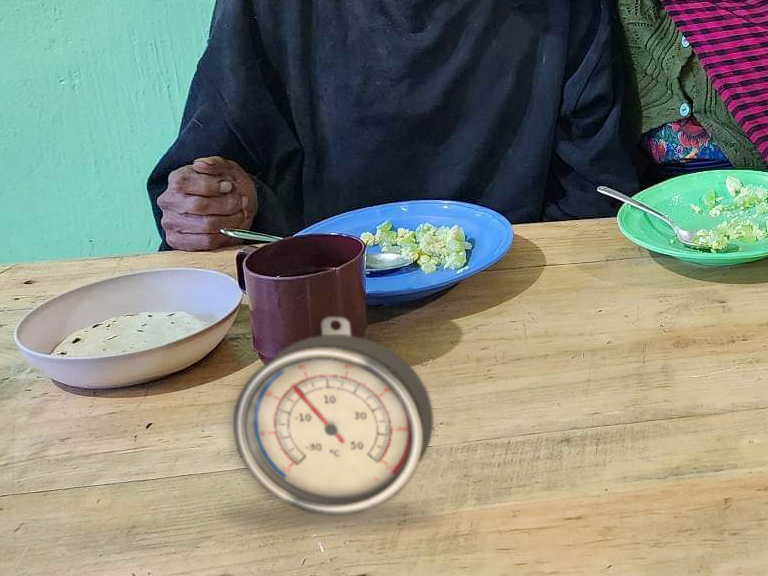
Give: 0,°C
